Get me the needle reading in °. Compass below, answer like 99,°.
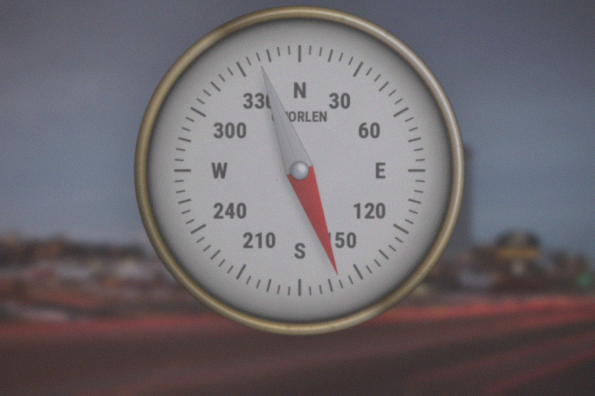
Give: 160,°
